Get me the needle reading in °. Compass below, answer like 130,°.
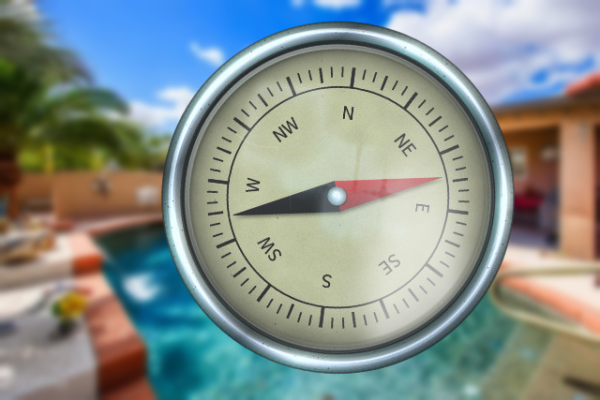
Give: 72.5,°
